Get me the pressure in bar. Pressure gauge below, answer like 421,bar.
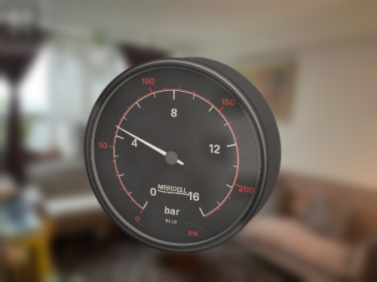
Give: 4.5,bar
